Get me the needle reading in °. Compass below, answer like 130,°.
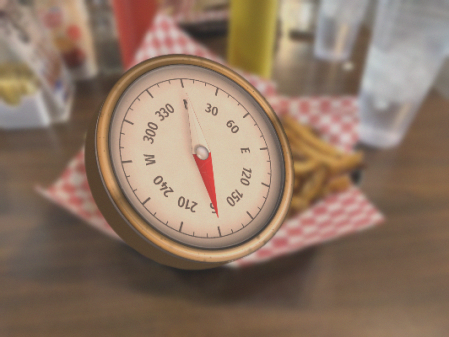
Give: 180,°
